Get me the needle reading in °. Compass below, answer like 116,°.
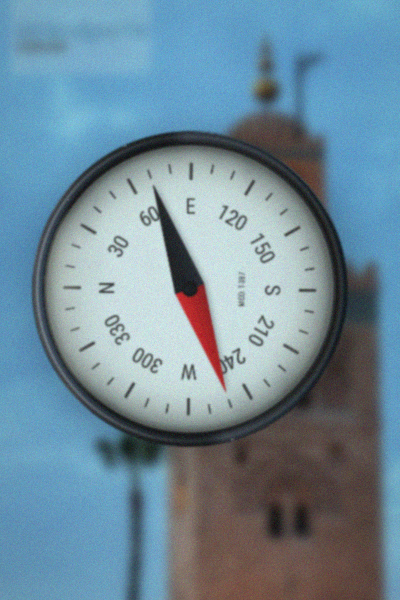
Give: 250,°
